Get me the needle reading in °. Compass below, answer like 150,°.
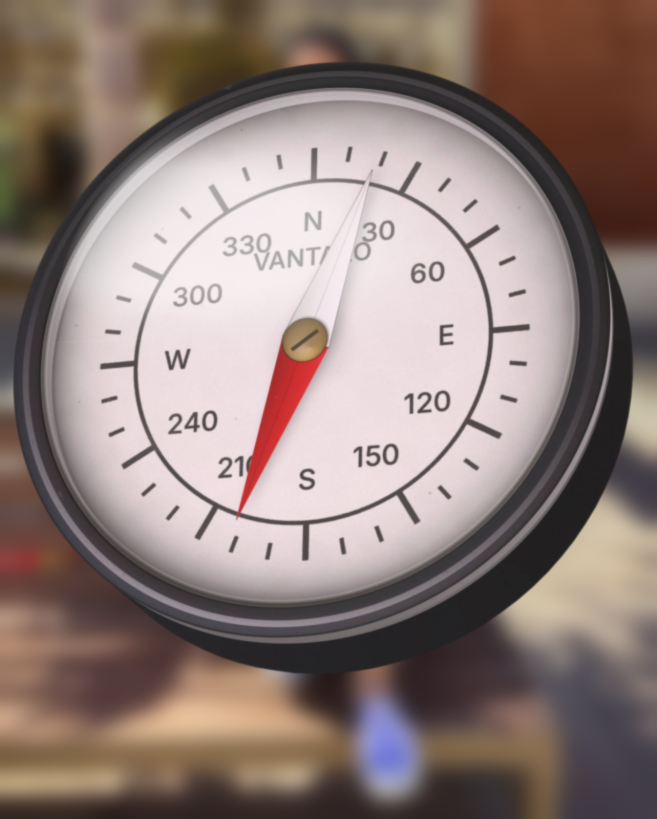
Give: 200,°
